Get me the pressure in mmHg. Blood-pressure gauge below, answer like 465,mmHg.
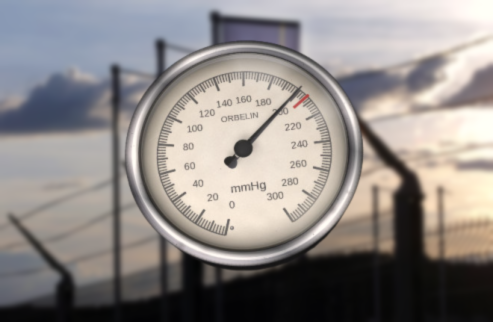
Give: 200,mmHg
